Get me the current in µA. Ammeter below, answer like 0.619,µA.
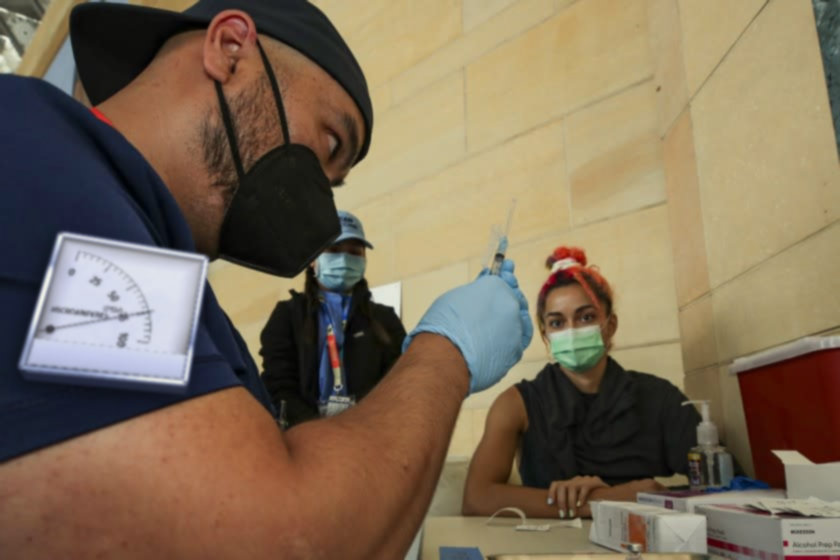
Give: 75,µA
